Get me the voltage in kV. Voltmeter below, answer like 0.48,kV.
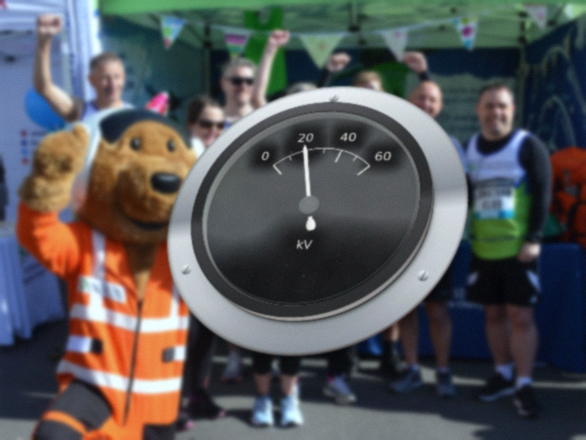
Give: 20,kV
